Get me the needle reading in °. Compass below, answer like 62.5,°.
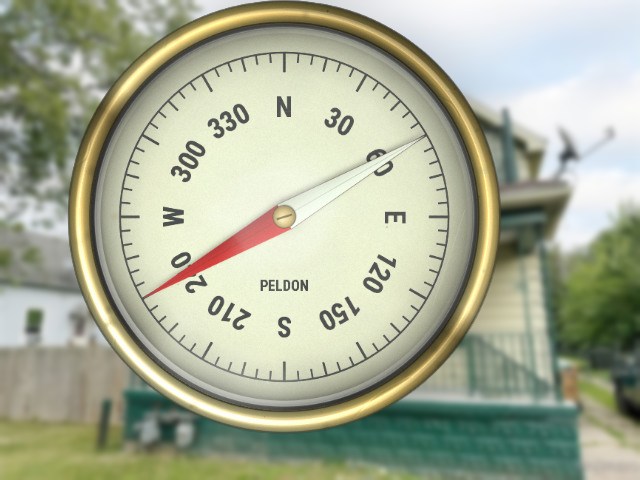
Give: 240,°
